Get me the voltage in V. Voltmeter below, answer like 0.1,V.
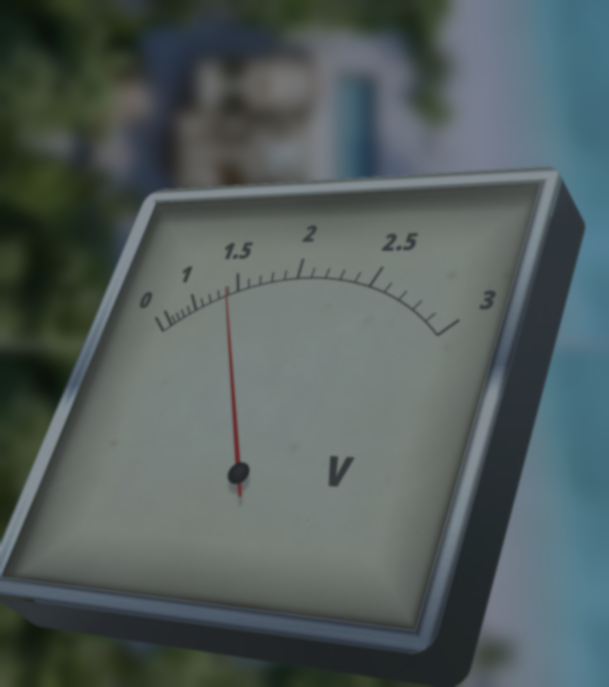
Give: 1.4,V
